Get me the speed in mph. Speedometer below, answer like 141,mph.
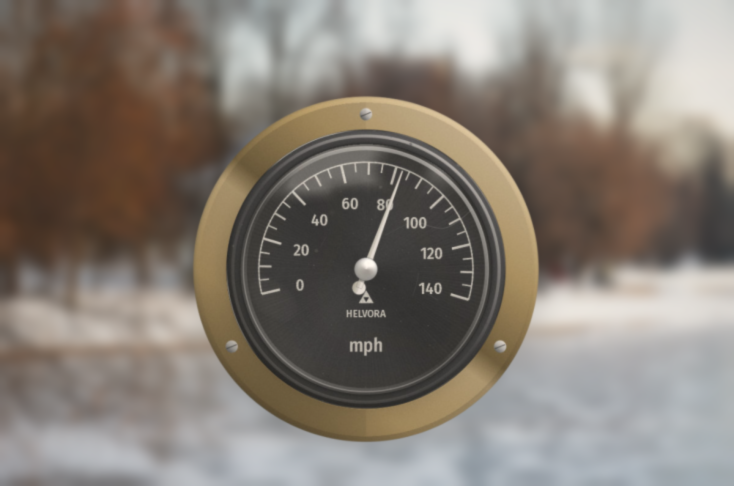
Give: 82.5,mph
